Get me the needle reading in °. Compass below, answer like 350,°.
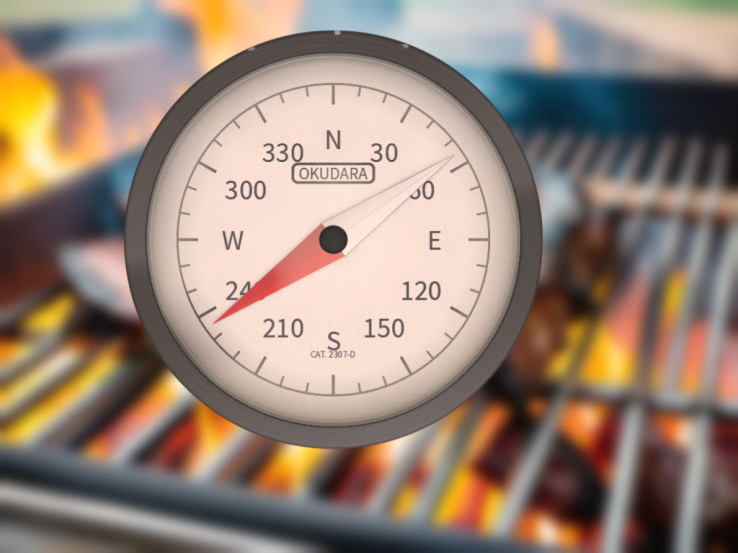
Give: 235,°
